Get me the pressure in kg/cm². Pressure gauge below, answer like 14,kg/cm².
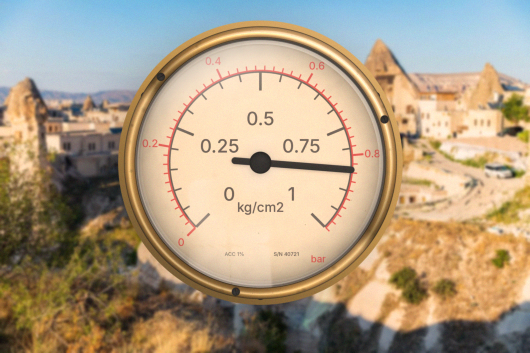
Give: 0.85,kg/cm²
